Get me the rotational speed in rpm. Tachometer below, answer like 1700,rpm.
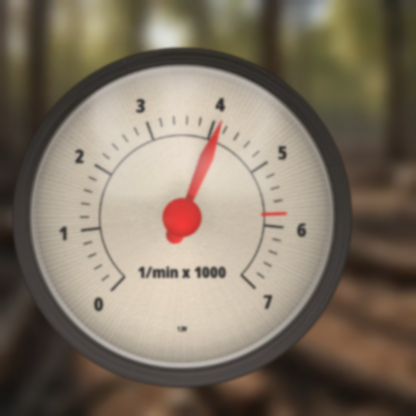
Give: 4100,rpm
